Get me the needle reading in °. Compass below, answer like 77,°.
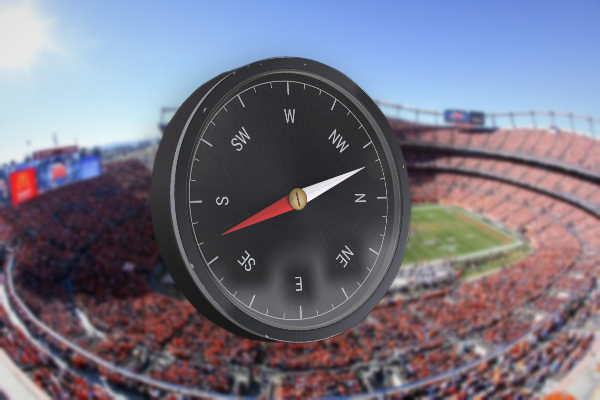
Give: 160,°
